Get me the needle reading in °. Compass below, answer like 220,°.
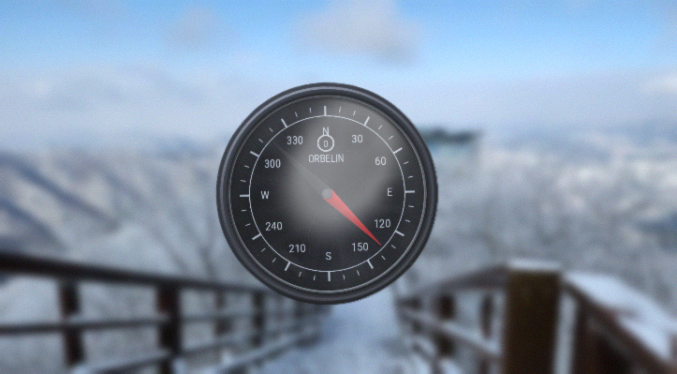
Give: 135,°
